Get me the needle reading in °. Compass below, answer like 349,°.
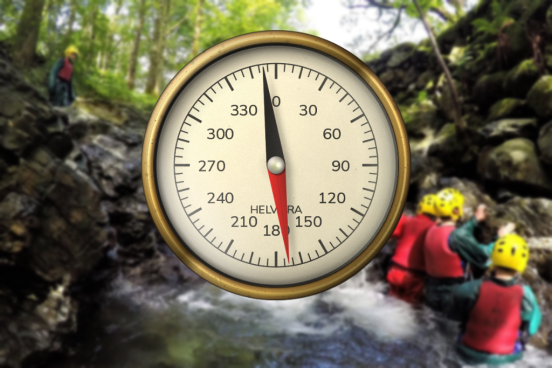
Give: 172.5,°
